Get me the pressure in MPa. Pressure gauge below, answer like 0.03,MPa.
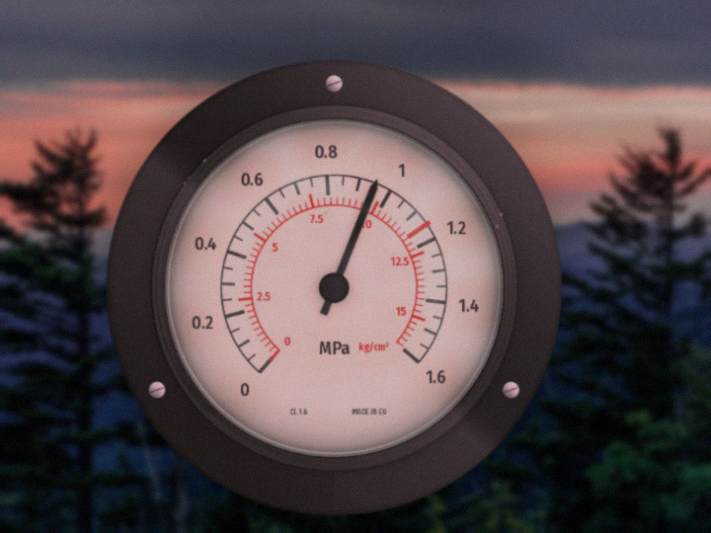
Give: 0.95,MPa
